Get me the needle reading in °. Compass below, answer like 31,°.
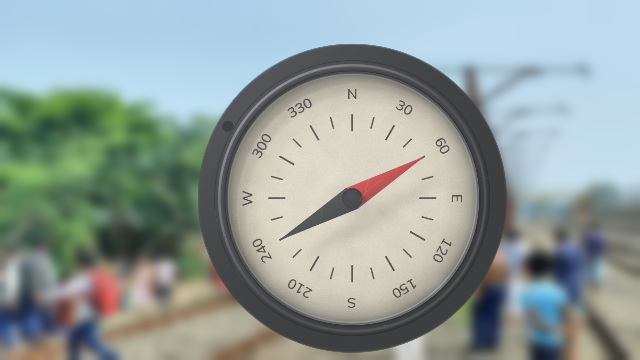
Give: 60,°
